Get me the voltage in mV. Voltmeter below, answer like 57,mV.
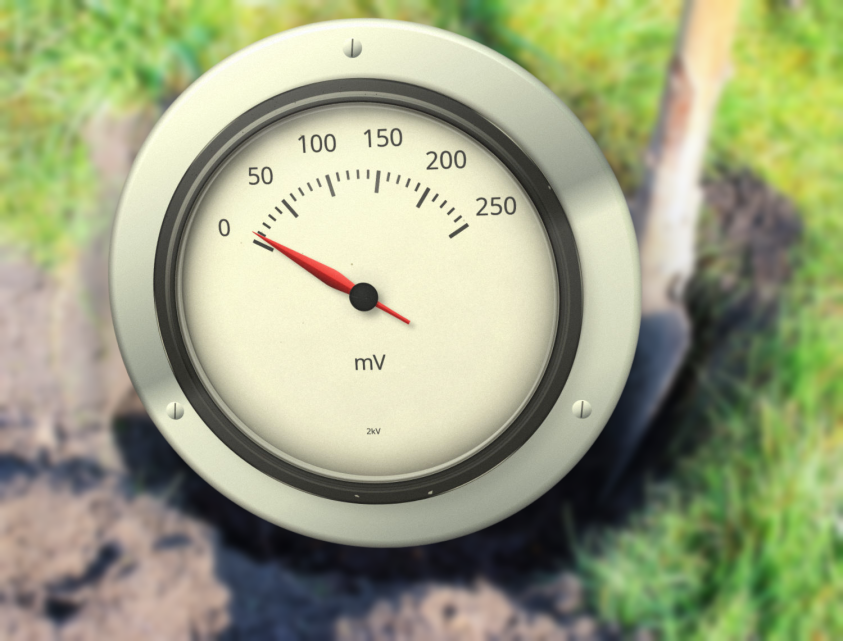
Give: 10,mV
